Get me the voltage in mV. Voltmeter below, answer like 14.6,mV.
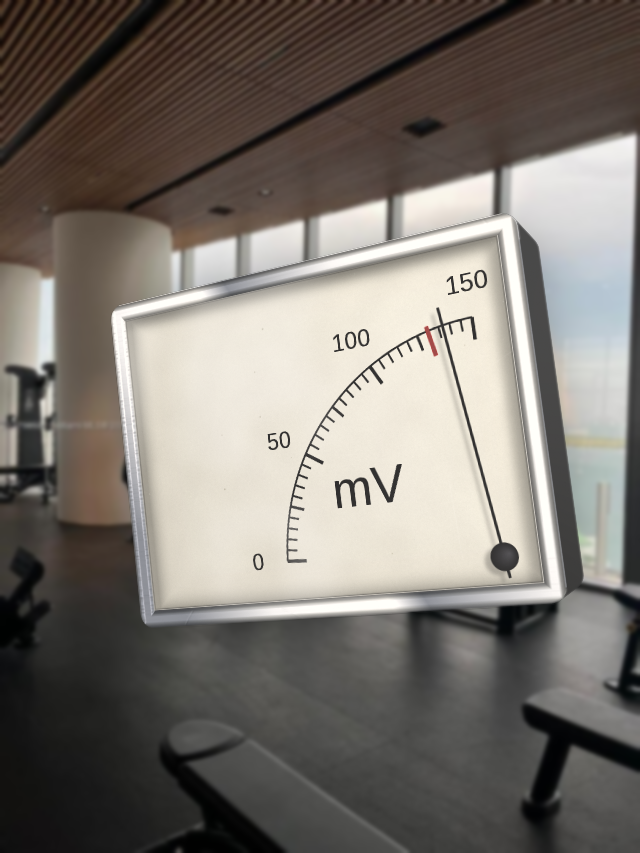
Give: 137.5,mV
